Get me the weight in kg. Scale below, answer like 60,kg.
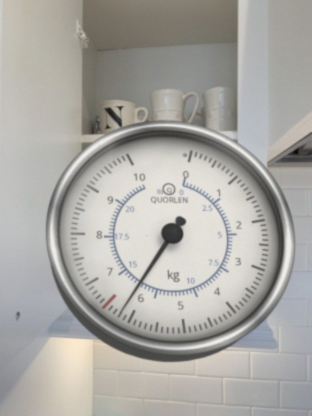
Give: 6.2,kg
